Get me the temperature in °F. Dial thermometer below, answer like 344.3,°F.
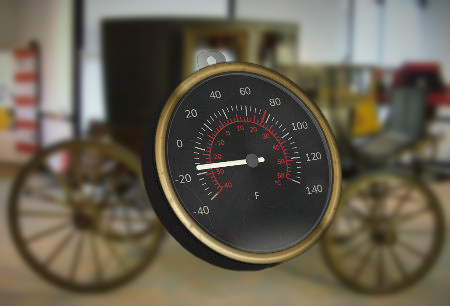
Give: -16,°F
